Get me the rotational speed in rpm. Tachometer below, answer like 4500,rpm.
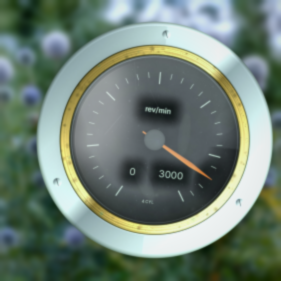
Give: 2700,rpm
